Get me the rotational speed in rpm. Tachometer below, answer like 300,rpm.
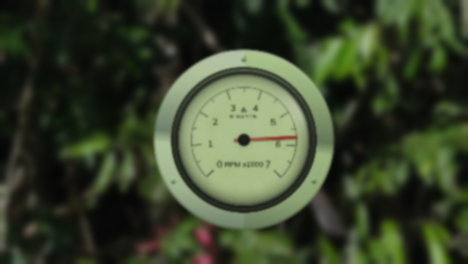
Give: 5750,rpm
